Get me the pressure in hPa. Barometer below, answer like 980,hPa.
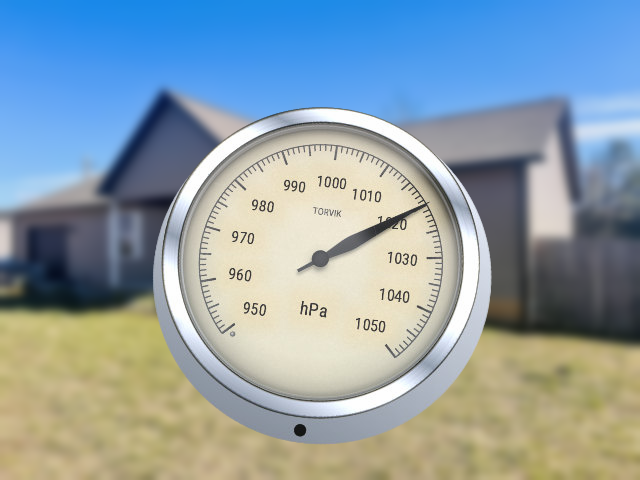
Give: 1020,hPa
